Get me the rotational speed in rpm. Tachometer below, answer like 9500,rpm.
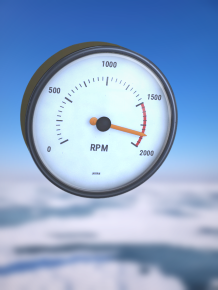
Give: 1850,rpm
